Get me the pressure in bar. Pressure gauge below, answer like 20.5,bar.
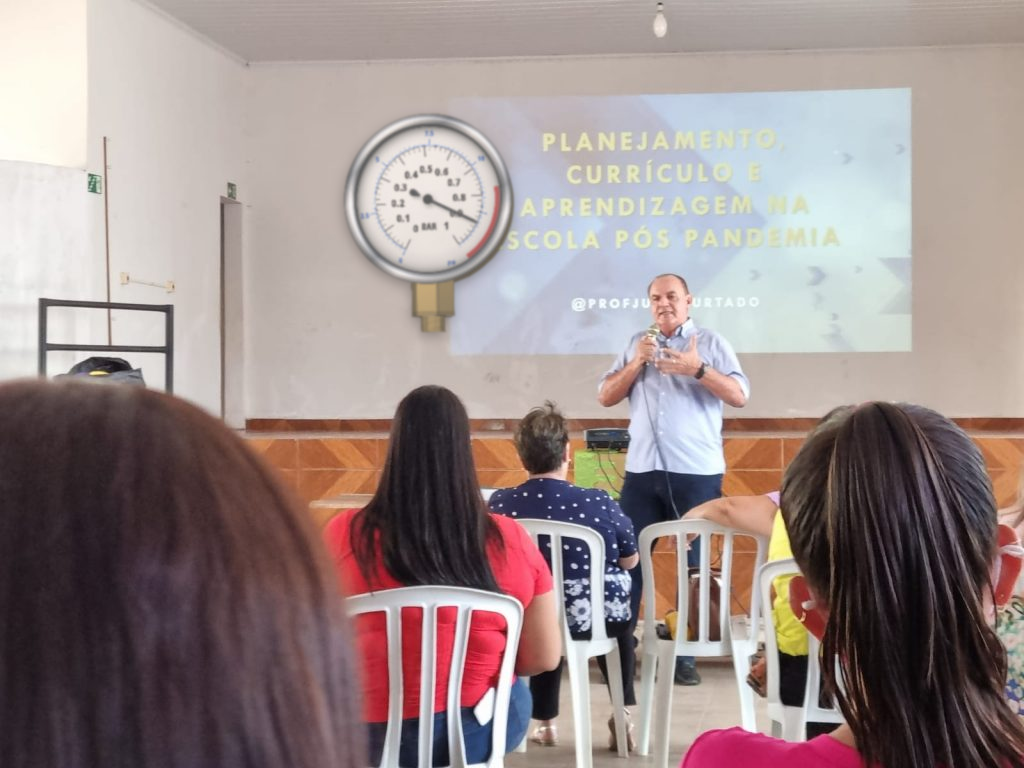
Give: 0.9,bar
